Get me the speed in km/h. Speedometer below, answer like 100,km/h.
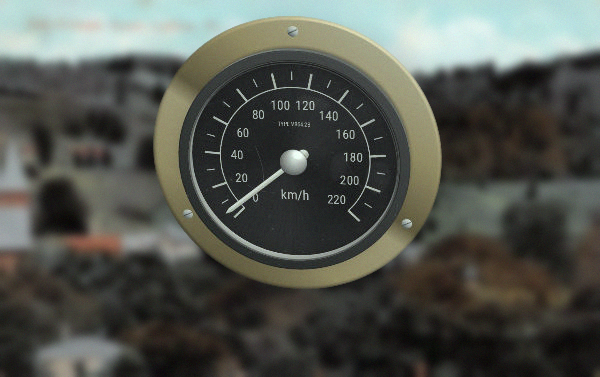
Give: 5,km/h
